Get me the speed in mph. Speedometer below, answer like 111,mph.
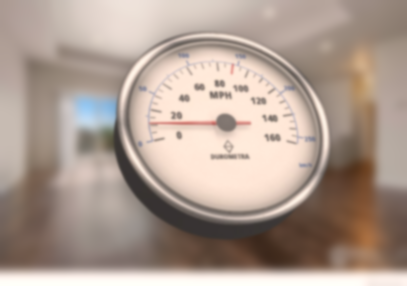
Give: 10,mph
